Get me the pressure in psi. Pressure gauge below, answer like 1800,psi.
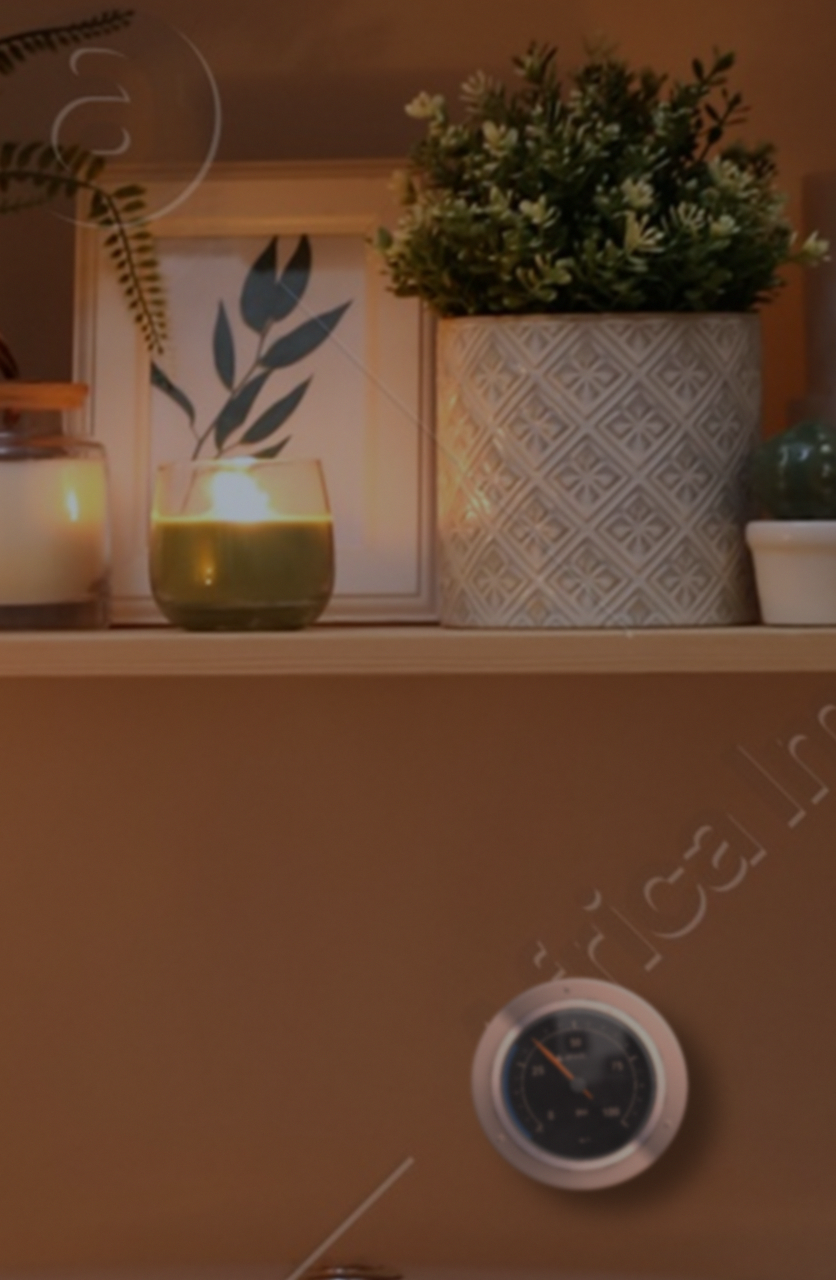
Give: 35,psi
